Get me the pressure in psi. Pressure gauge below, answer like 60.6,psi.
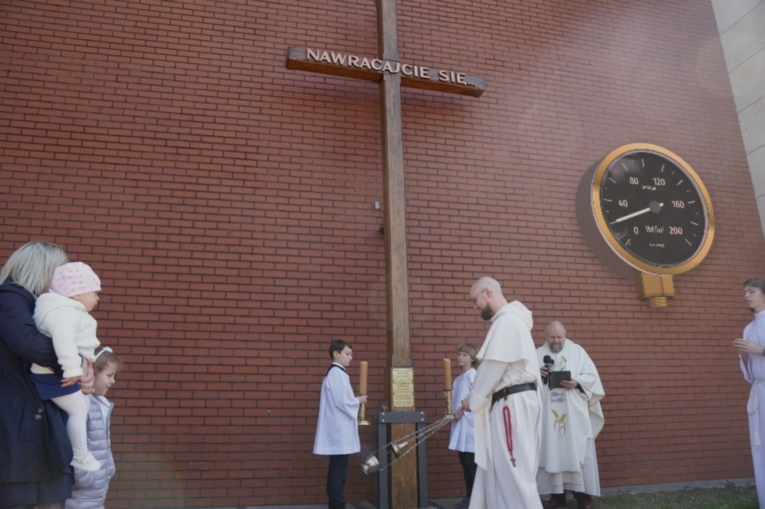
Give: 20,psi
